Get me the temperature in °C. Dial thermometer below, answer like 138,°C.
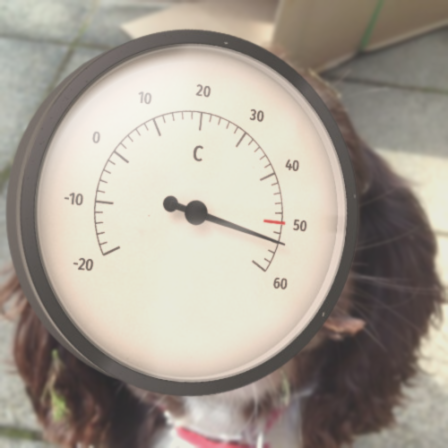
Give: 54,°C
